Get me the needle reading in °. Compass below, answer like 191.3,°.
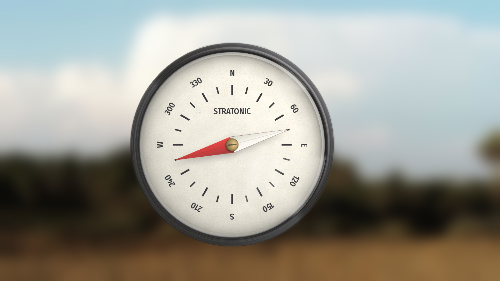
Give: 255,°
